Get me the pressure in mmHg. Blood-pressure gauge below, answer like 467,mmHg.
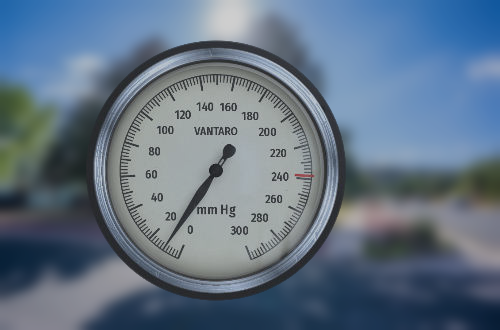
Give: 10,mmHg
